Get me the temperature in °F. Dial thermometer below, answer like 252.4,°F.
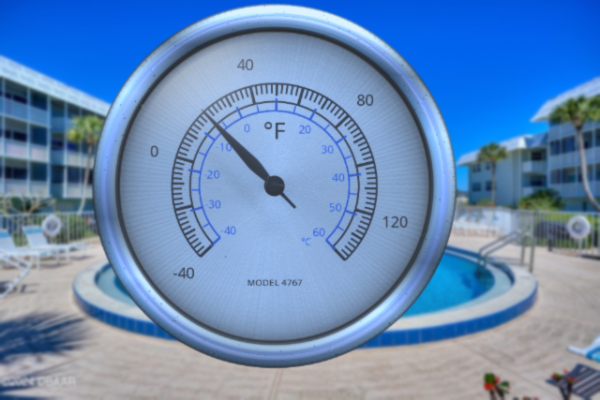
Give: 20,°F
